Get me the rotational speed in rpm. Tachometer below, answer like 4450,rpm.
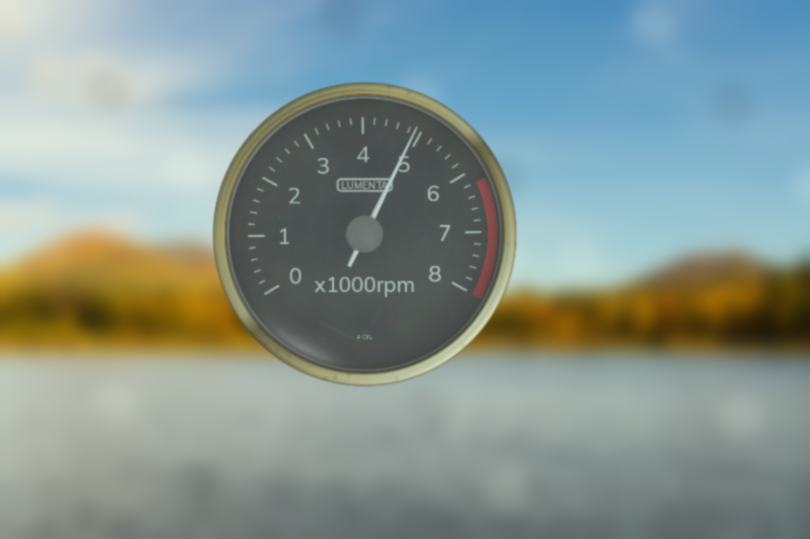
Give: 4900,rpm
